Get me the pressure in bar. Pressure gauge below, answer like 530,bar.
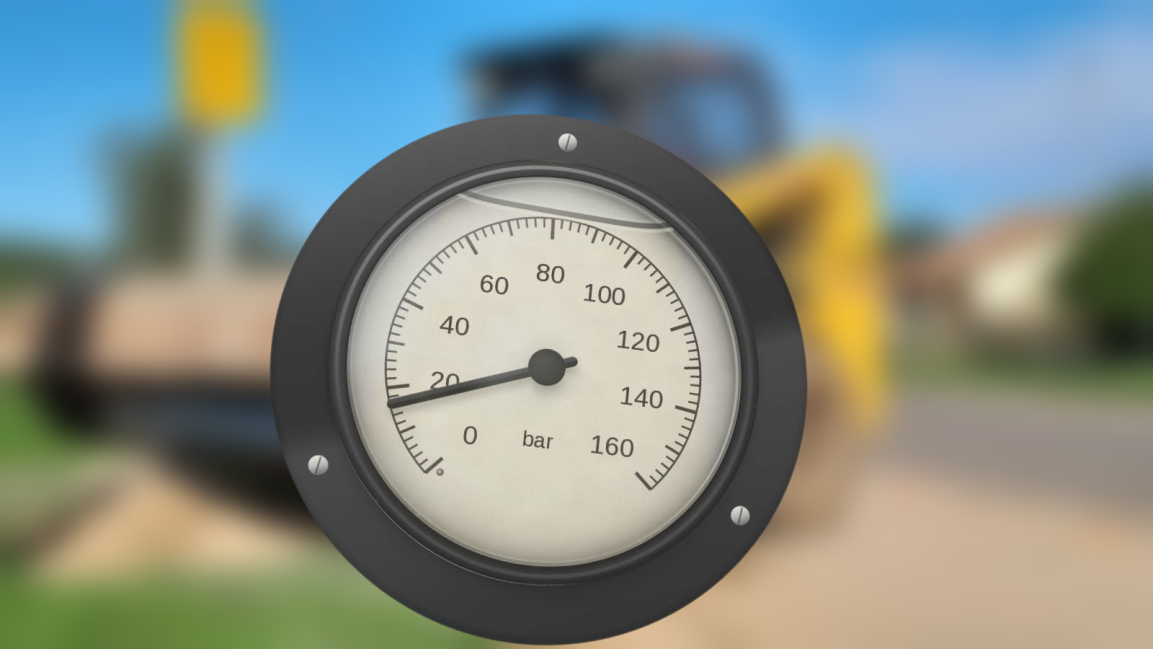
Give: 16,bar
